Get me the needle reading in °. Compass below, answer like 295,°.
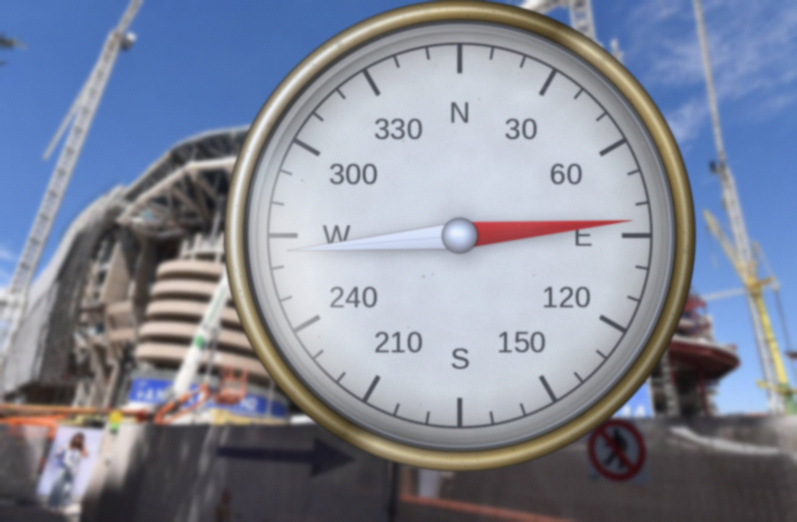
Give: 85,°
